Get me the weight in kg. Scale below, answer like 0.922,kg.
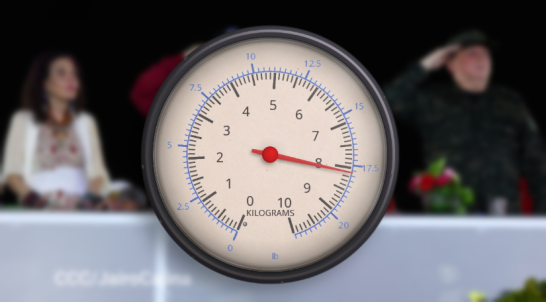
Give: 8.1,kg
